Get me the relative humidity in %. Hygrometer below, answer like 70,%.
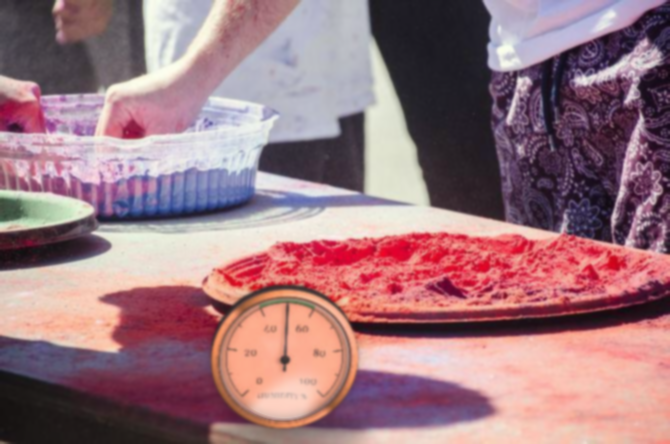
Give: 50,%
